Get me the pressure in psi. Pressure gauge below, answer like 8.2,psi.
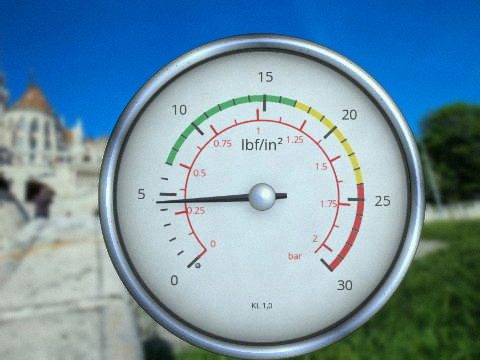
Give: 4.5,psi
